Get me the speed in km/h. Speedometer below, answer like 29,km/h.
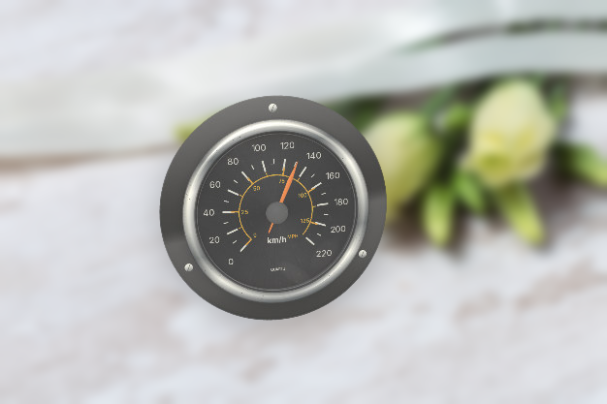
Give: 130,km/h
